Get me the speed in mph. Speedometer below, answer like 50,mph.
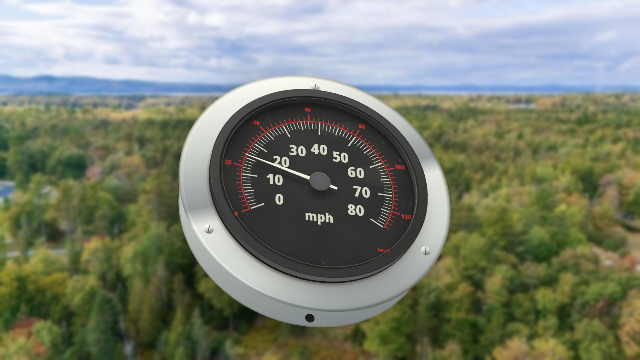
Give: 15,mph
